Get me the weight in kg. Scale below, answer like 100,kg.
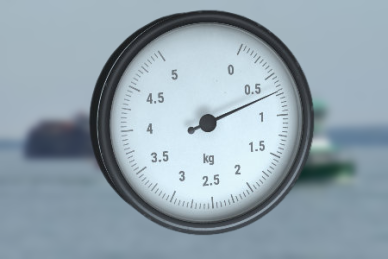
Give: 0.7,kg
